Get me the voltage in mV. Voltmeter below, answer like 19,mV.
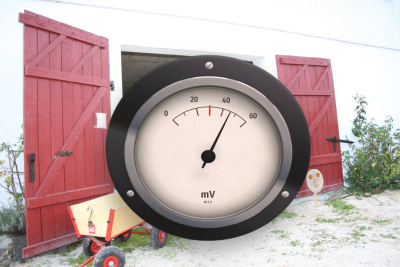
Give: 45,mV
